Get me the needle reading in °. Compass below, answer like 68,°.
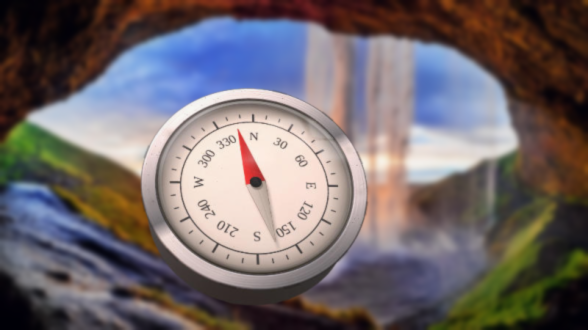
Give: 345,°
